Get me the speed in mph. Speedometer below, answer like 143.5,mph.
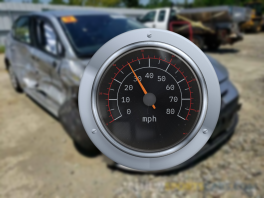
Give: 30,mph
